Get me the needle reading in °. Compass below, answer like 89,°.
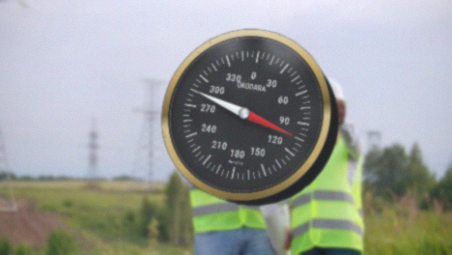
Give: 105,°
